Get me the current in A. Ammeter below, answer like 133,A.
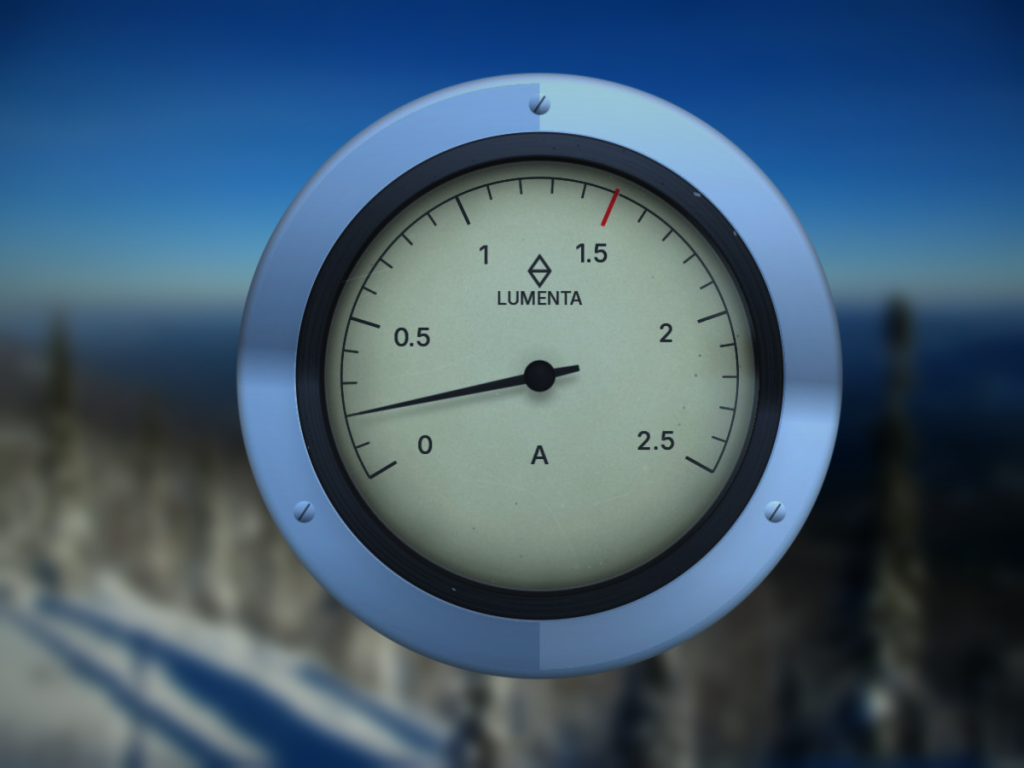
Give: 0.2,A
